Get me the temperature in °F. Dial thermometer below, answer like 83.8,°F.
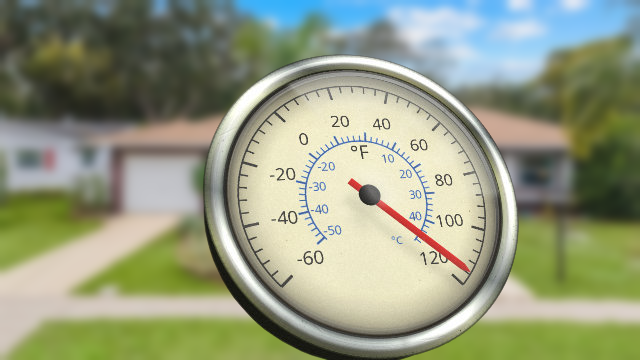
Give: 116,°F
